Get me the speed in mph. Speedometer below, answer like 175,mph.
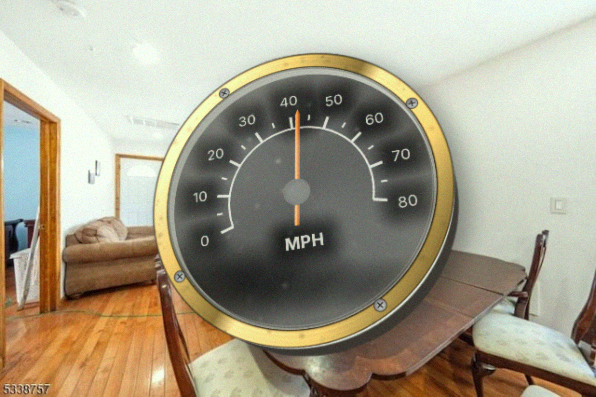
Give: 42.5,mph
